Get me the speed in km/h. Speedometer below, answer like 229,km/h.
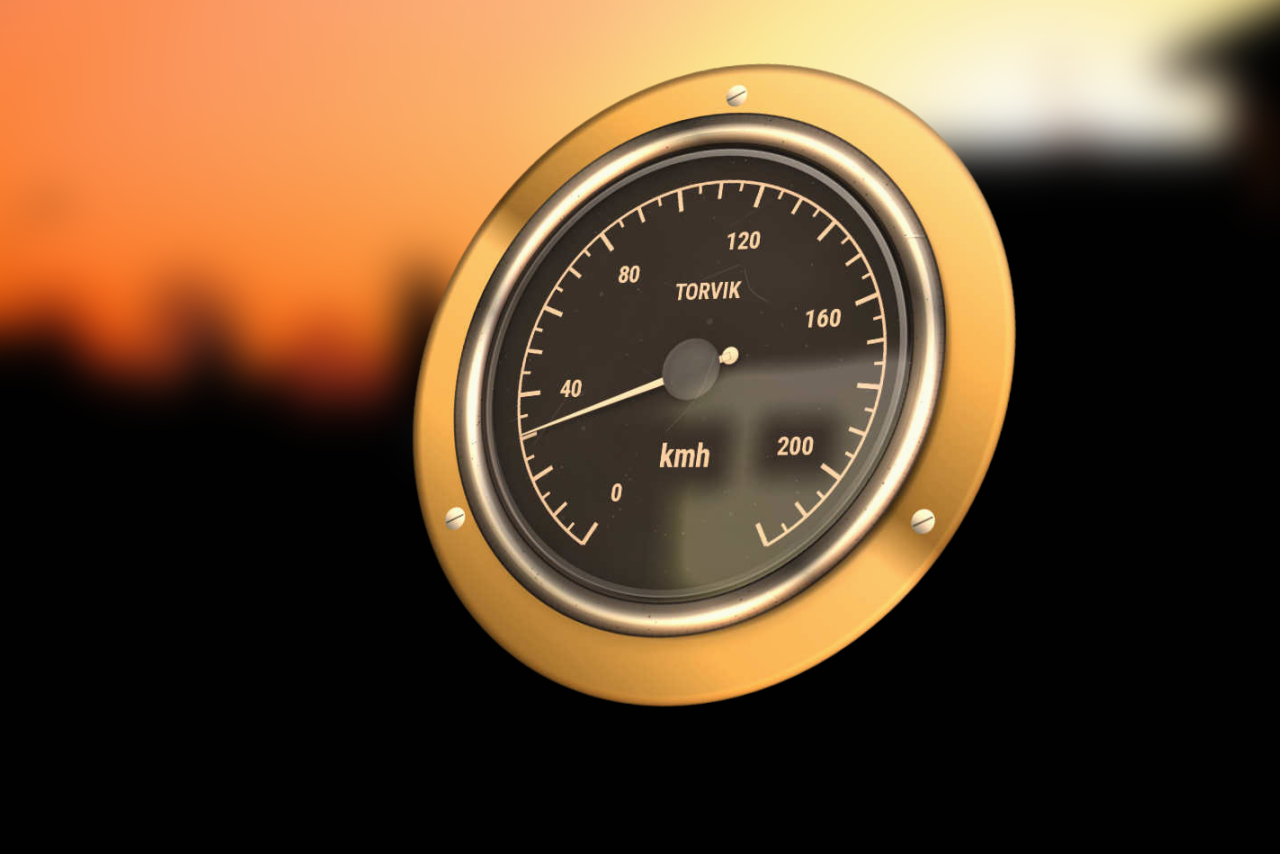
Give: 30,km/h
